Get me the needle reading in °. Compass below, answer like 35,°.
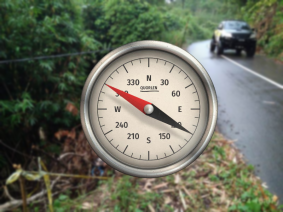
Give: 300,°
